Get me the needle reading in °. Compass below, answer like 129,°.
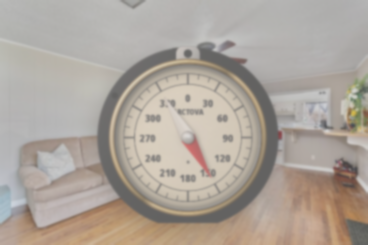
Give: 150,°
